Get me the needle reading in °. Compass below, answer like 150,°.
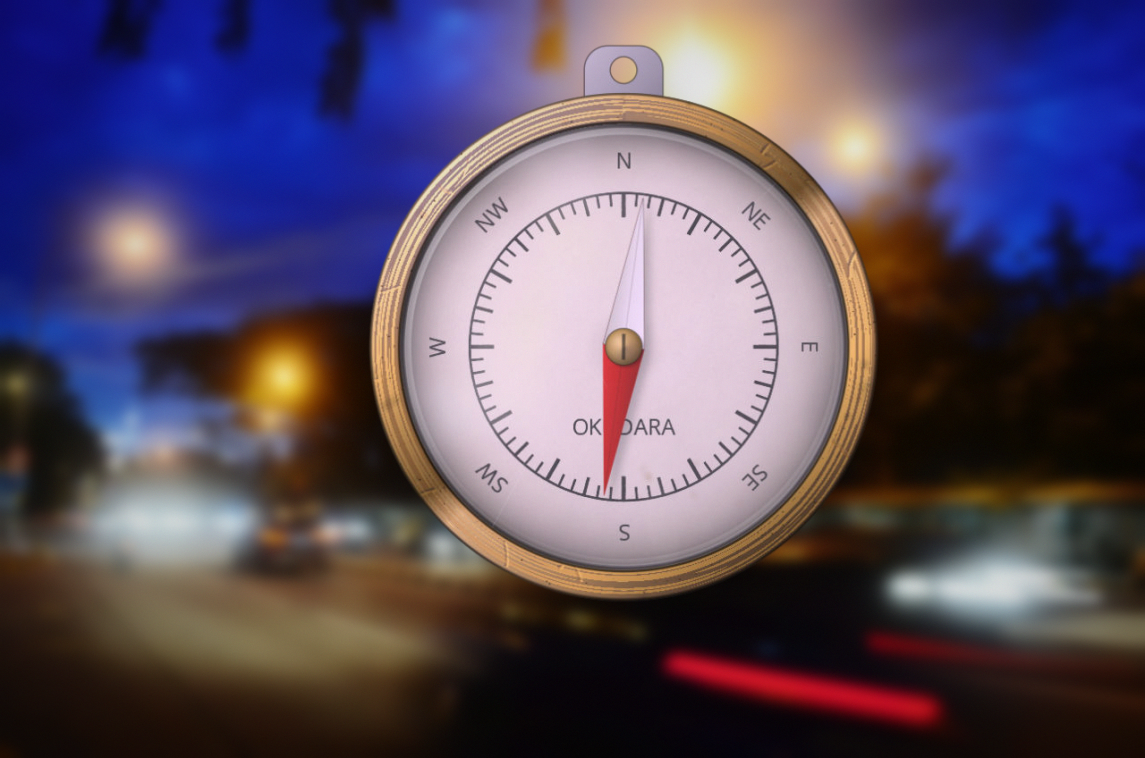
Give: 187.5,°
